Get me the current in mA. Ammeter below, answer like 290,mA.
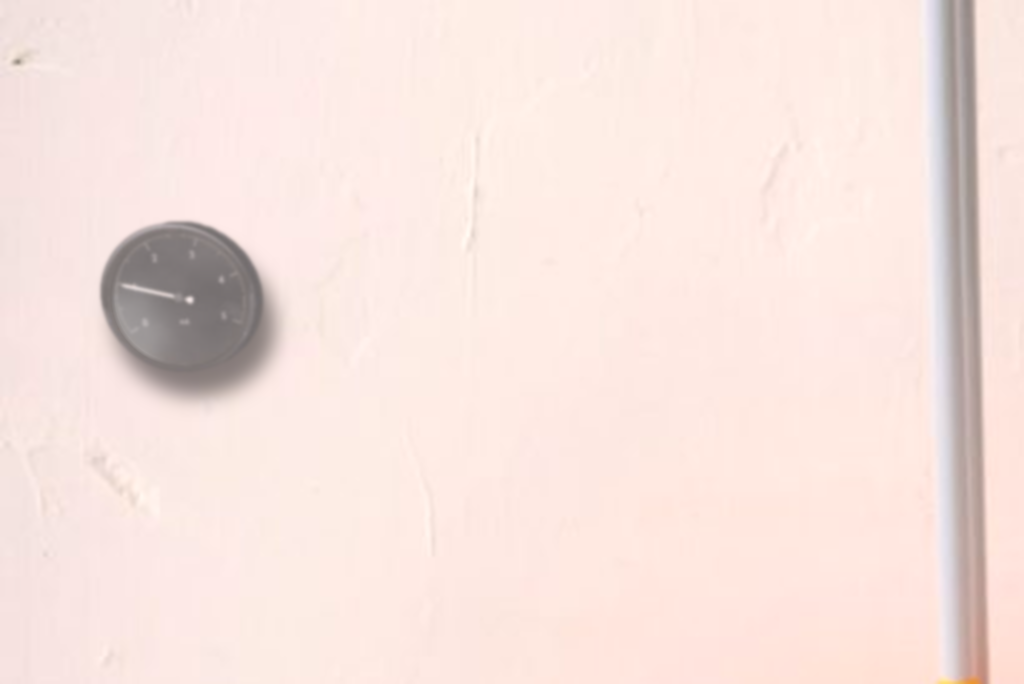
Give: 1,mA
